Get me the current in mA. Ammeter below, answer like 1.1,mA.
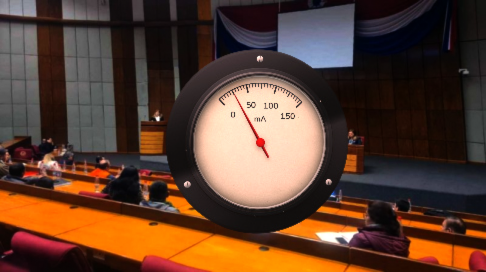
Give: 25,mA
